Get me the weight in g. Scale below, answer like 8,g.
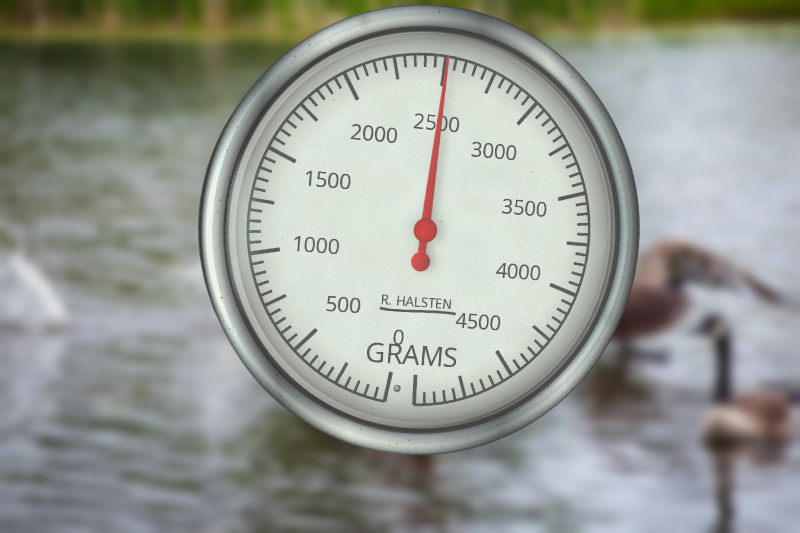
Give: 2500,g
